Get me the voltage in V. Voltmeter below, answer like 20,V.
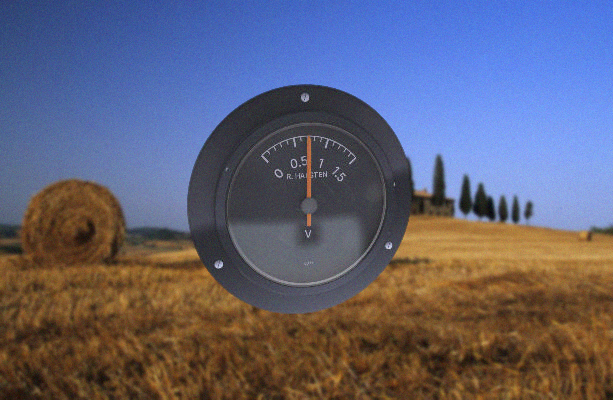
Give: 0.7,V
